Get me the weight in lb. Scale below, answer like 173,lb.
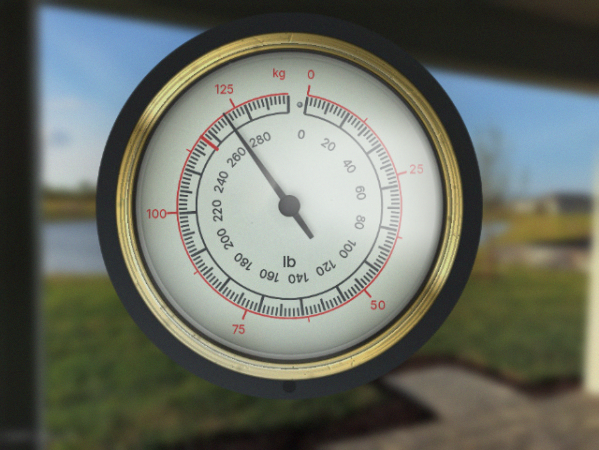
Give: 270,lb
